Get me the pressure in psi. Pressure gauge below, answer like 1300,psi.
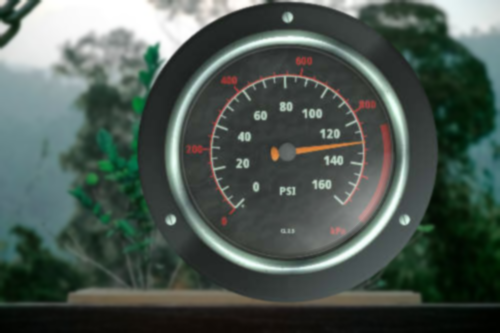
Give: 130,psi
